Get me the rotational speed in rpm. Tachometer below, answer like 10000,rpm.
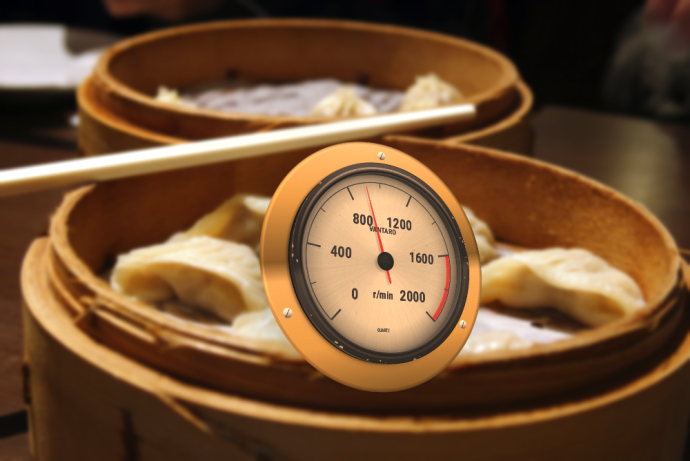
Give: 900,rpm
